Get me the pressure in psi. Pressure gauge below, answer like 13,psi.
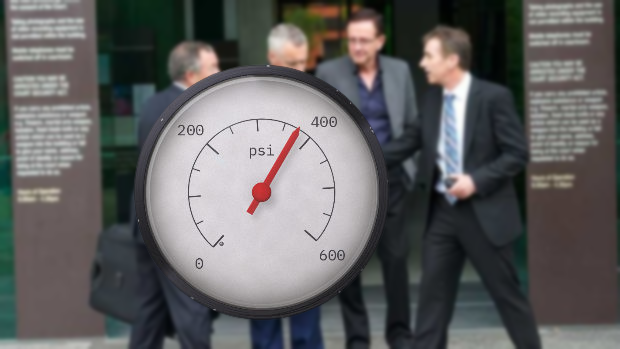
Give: 375,psi
